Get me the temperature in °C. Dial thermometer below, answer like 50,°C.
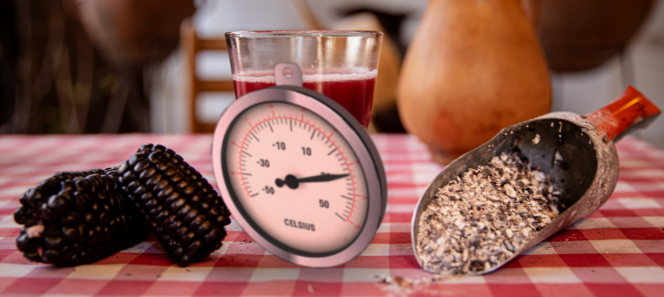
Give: 30,°C
